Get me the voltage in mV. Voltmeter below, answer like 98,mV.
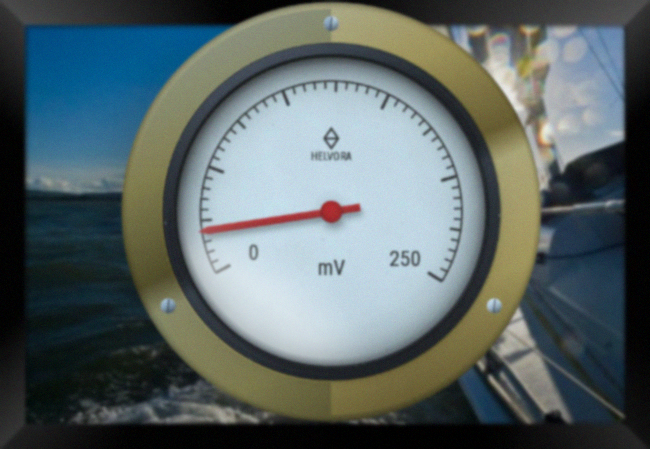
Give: 20,mV
